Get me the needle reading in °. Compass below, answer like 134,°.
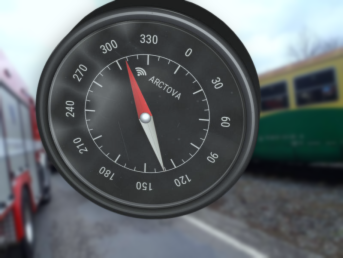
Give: 310,°
